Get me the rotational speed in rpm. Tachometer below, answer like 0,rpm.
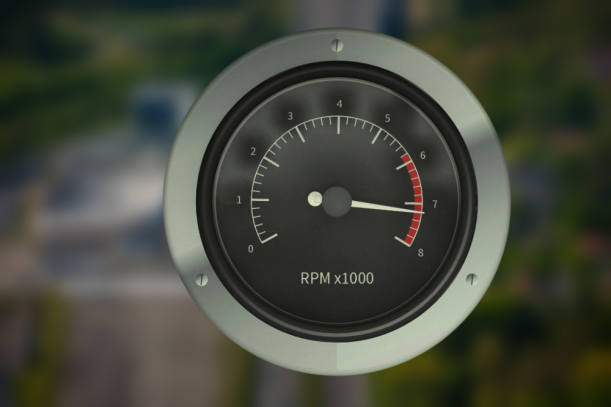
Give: 7200,rpm
